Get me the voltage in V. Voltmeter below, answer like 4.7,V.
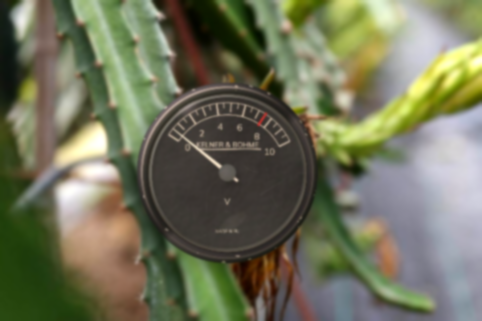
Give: 0.5,V
